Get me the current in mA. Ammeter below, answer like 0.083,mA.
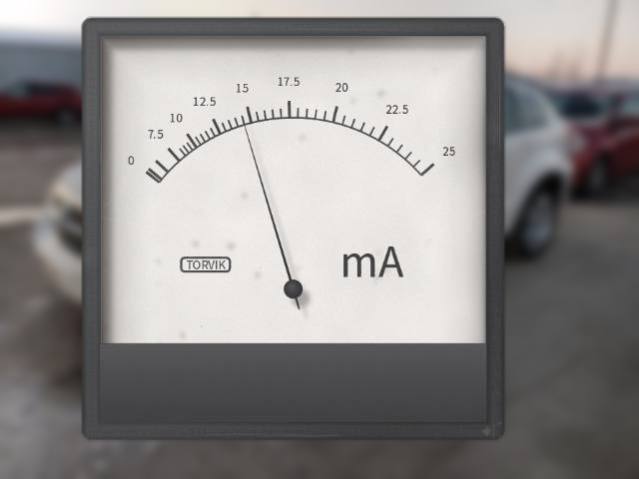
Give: 14.5,mA
